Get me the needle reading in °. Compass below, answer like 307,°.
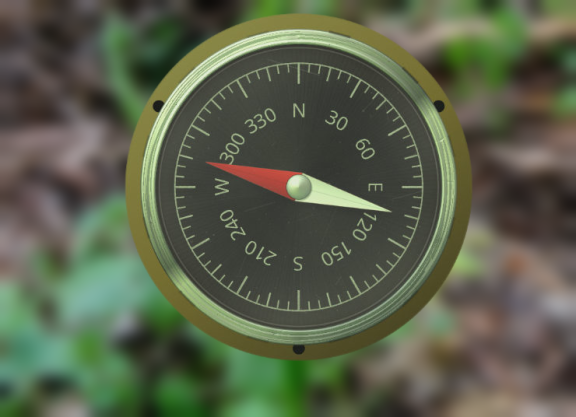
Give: 285,°
